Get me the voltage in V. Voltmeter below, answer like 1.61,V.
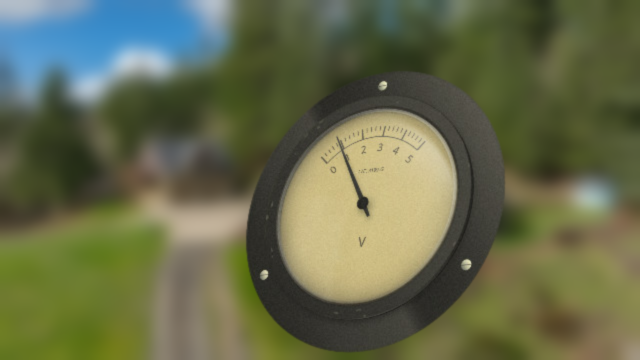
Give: 1,V
